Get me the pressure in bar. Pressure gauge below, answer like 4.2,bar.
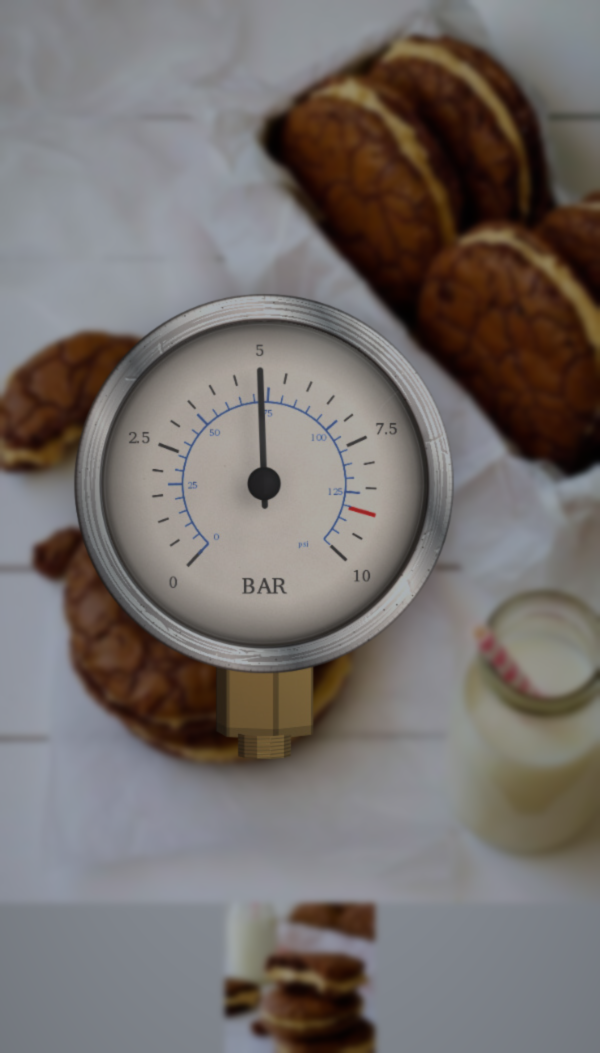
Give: 5,bar
